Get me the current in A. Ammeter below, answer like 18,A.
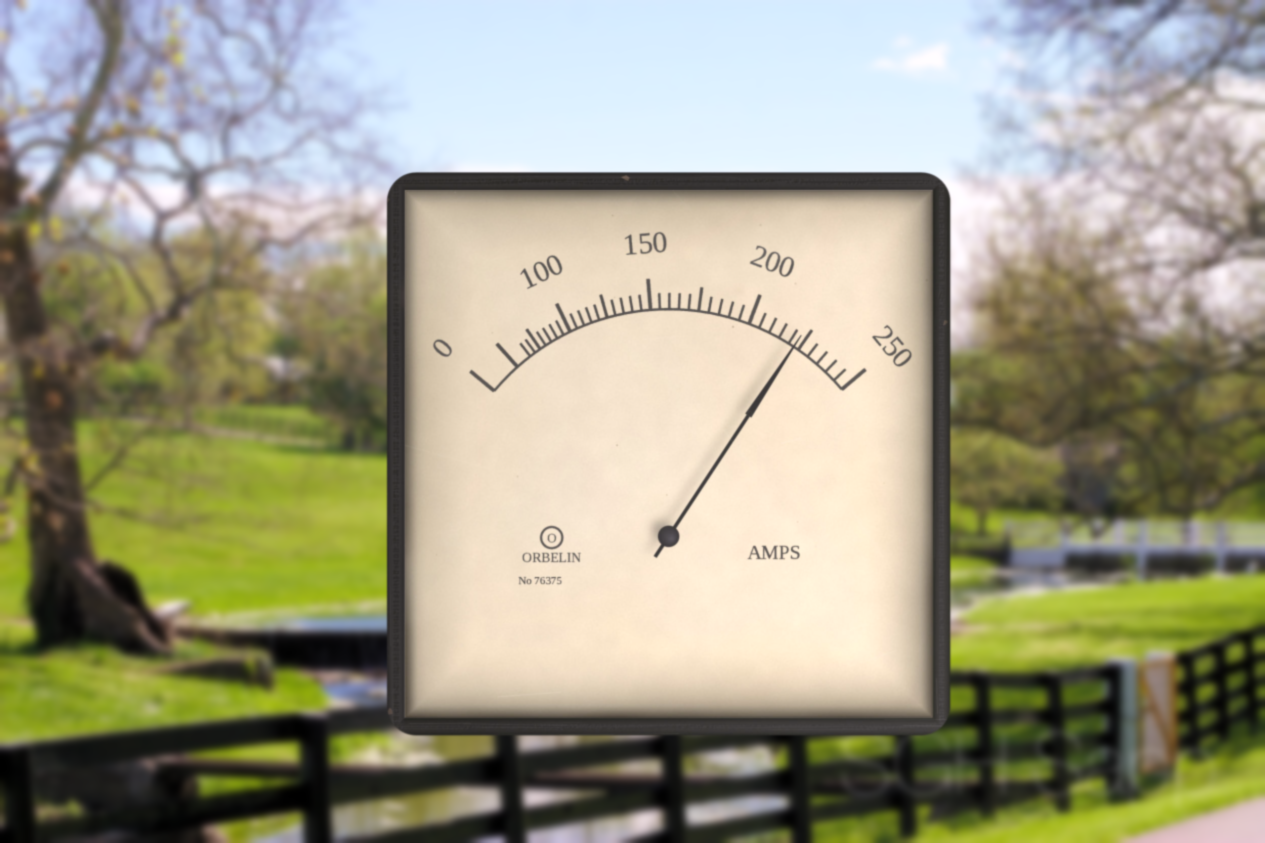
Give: 222.5,A
